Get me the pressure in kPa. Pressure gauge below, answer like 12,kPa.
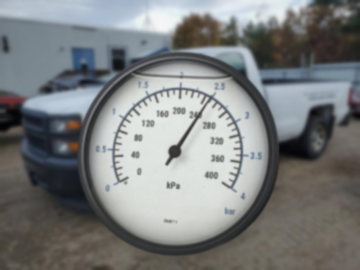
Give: 250,kPa
